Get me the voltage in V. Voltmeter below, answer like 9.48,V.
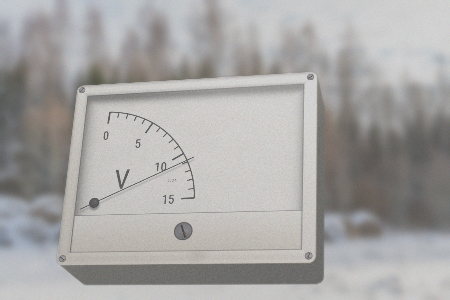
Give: 11,V
